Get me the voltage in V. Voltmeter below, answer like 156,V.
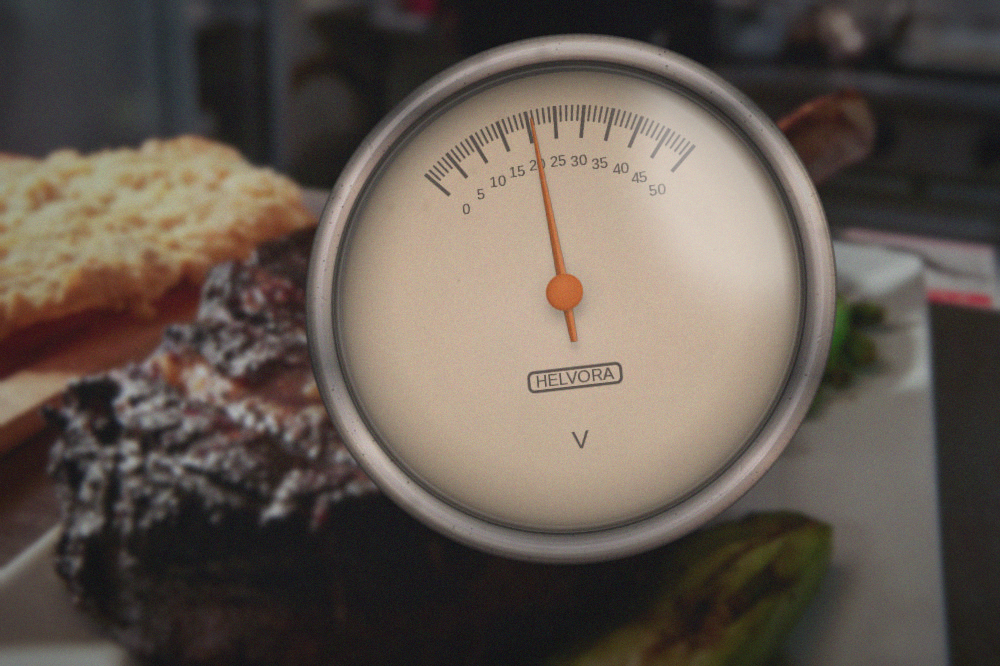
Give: 21,V
